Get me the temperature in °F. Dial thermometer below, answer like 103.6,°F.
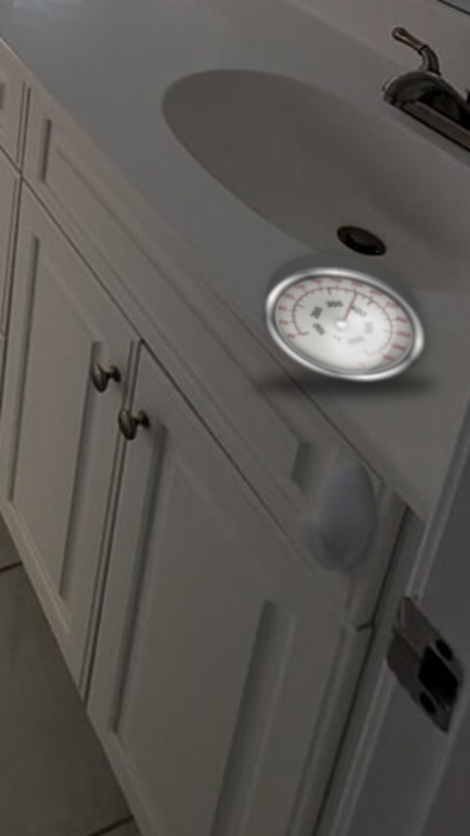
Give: 360,°F
